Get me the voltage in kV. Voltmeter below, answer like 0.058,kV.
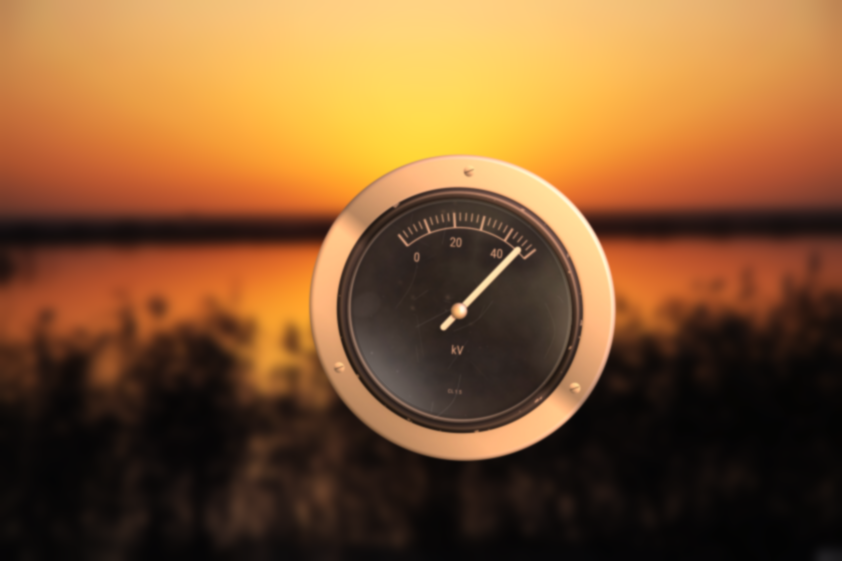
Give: 46,kV
